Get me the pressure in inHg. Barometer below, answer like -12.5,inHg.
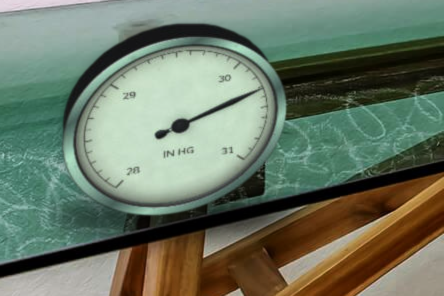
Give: 30.3,inHg
